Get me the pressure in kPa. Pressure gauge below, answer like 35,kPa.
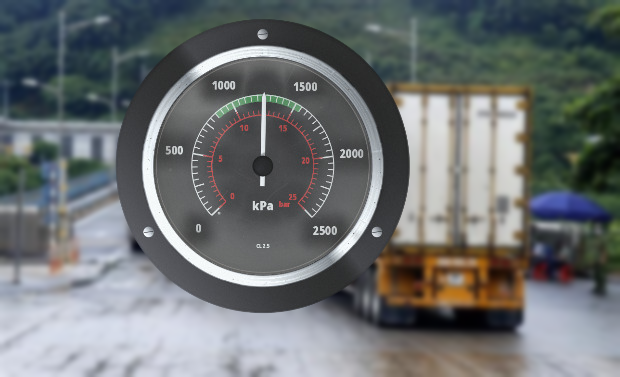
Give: 1250,kPa
